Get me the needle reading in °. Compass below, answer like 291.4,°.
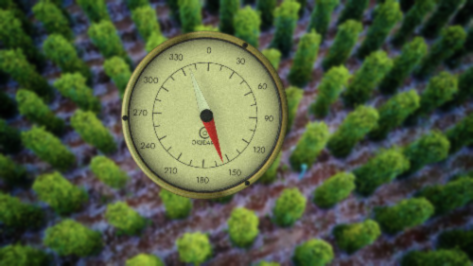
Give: 157.5,°
